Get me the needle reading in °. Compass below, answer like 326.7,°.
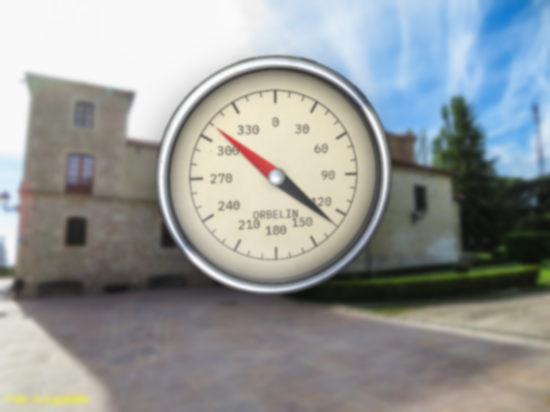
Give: 310,°
